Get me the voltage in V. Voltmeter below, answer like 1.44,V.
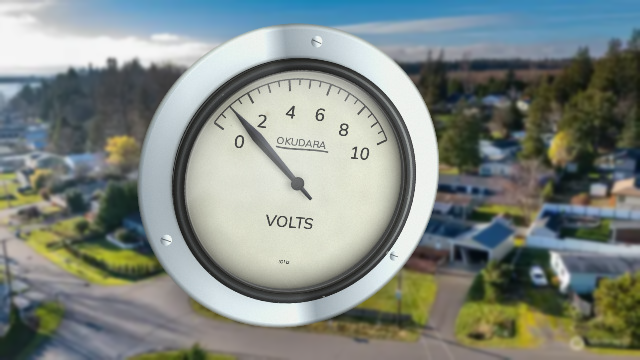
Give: 1,V
